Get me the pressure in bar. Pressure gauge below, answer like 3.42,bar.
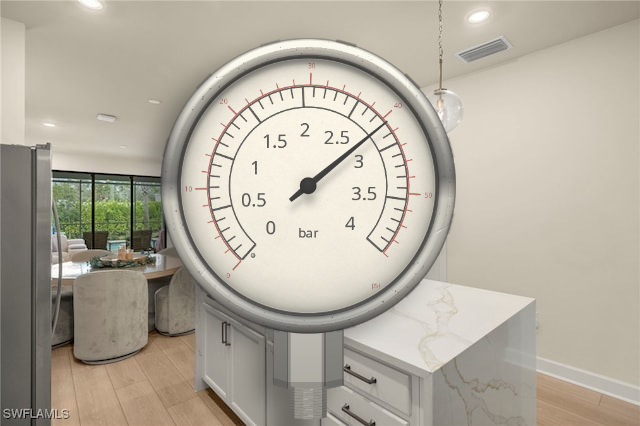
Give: 2.8,bar
